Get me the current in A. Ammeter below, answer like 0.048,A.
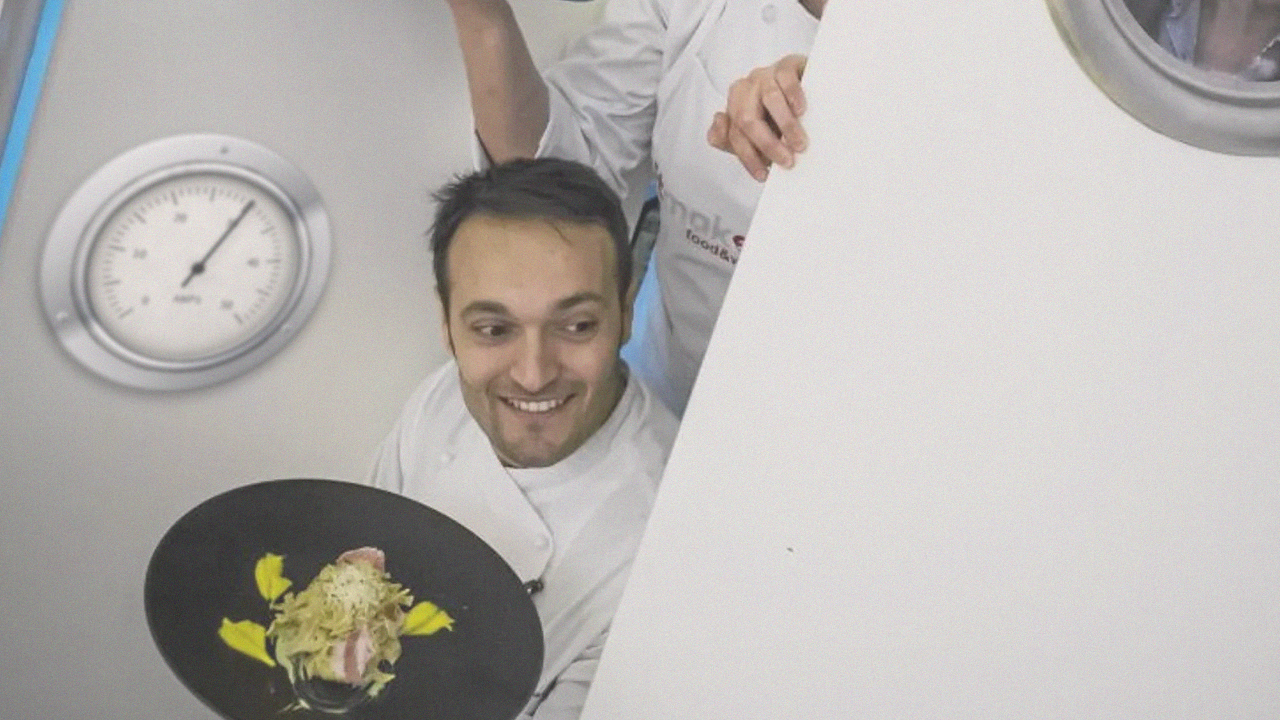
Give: 30,A
